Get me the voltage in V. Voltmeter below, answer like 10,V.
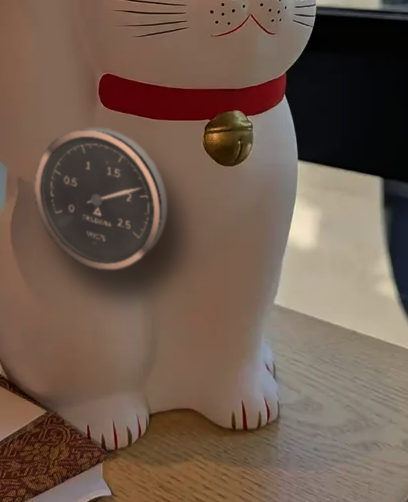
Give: 1.9,V
